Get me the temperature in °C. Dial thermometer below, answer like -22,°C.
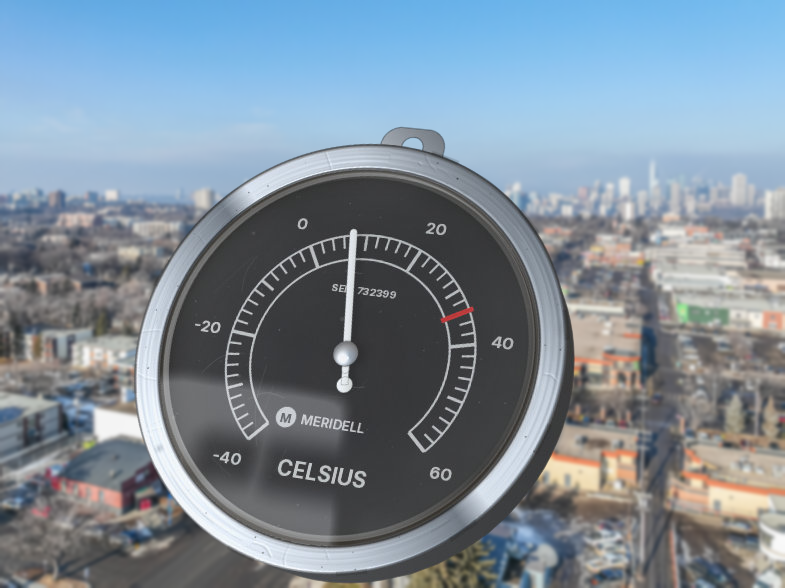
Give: 8,°C
